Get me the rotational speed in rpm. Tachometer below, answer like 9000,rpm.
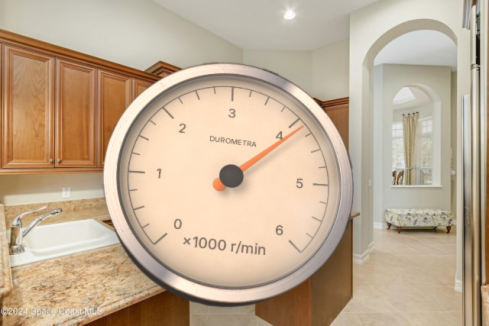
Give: 4125,rpm
